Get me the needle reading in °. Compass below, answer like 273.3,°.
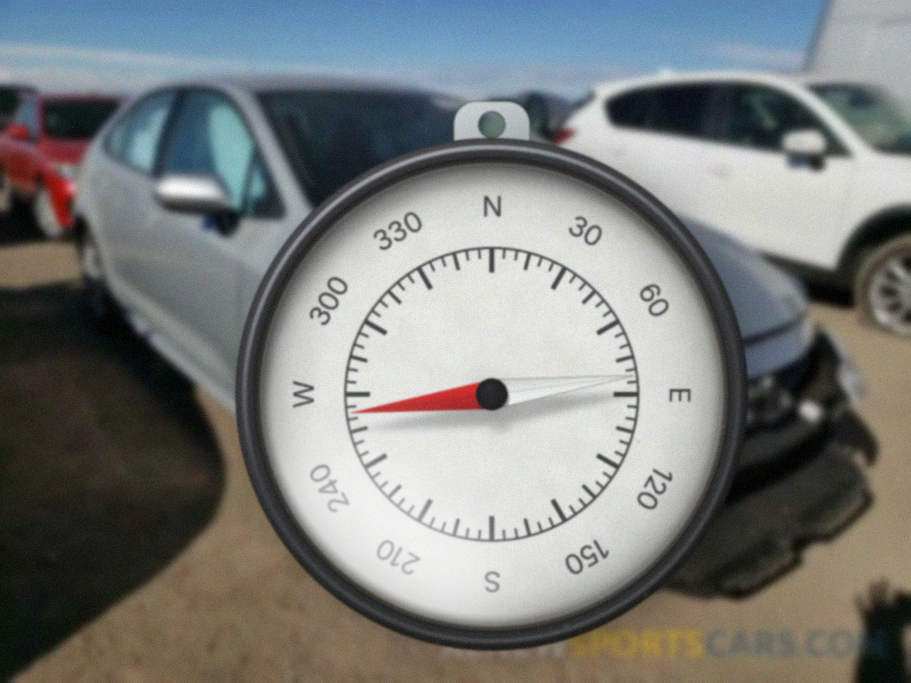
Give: 262.5,°
